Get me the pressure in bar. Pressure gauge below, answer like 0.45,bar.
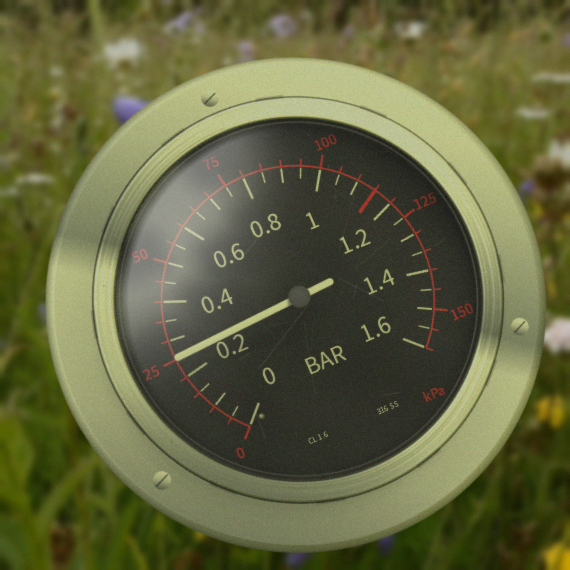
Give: 0.25,bar
